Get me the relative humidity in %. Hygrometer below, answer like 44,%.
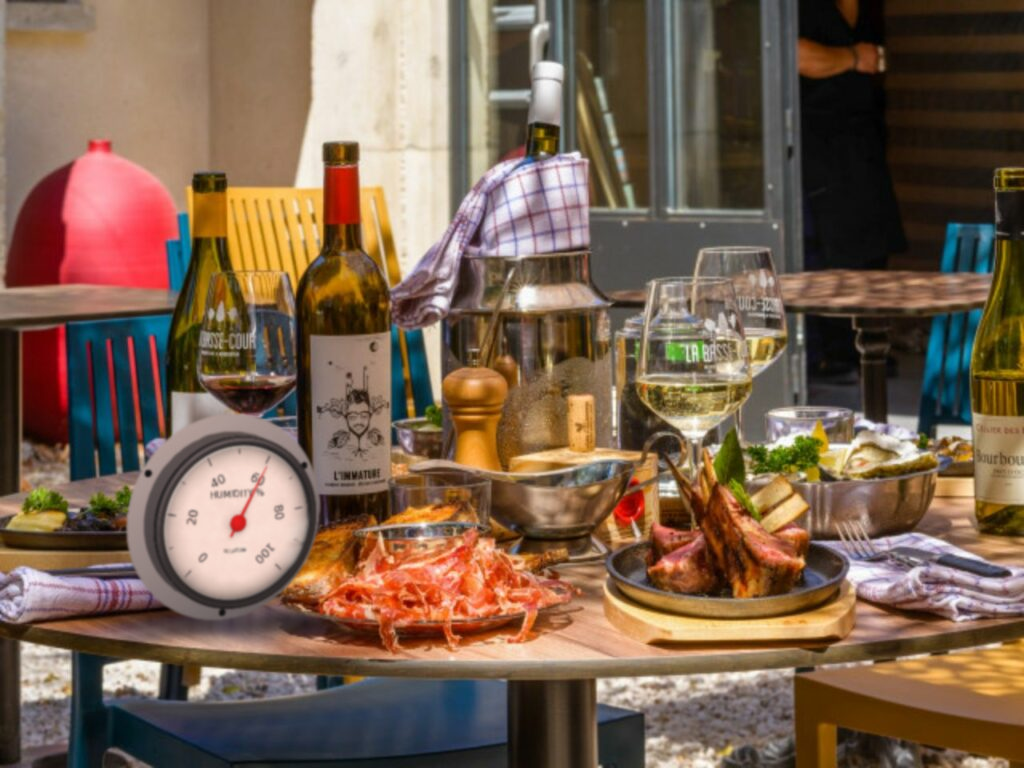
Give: 60,%
